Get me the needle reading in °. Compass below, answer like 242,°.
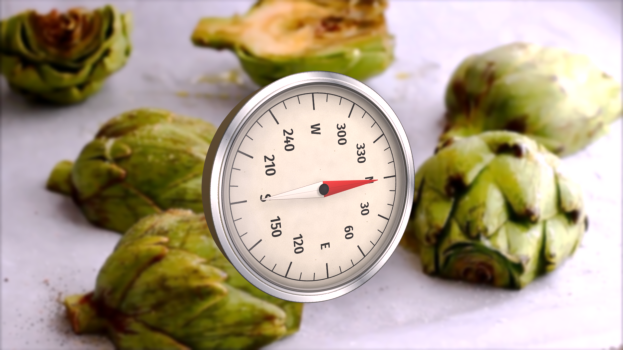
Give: 0,°
